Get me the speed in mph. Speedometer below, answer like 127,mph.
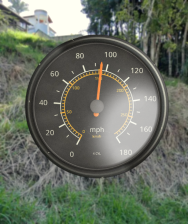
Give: 95,mph
